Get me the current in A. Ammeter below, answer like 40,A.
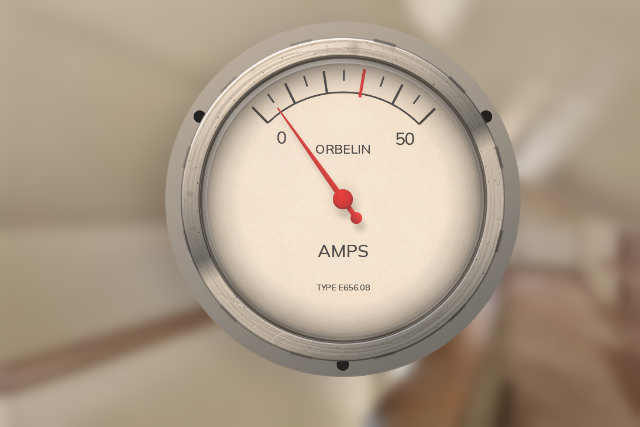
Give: 5,A
